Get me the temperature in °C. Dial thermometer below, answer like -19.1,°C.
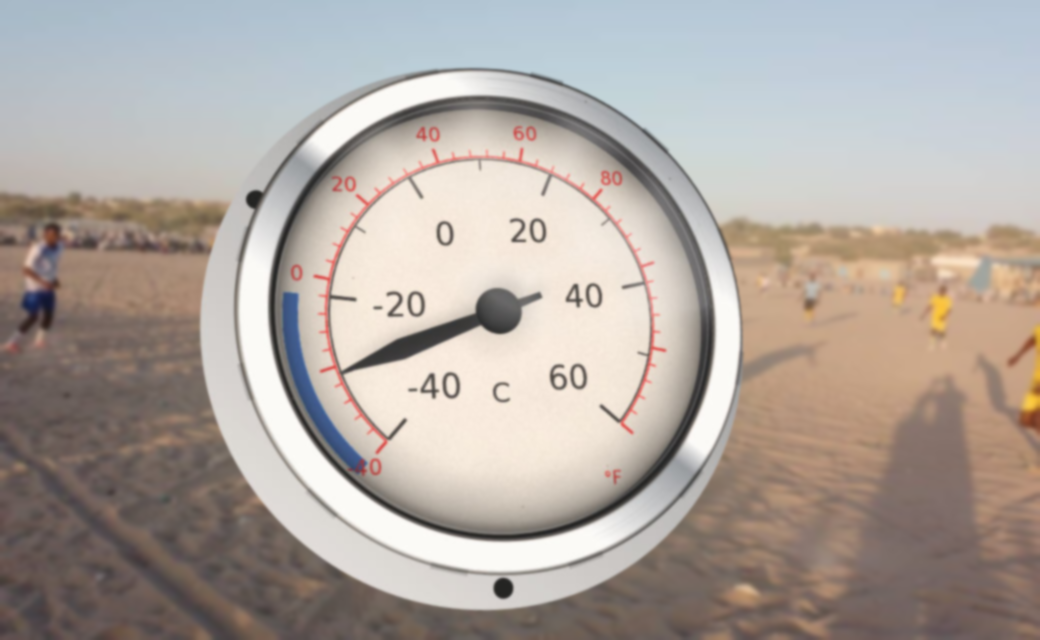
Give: -30,°C
